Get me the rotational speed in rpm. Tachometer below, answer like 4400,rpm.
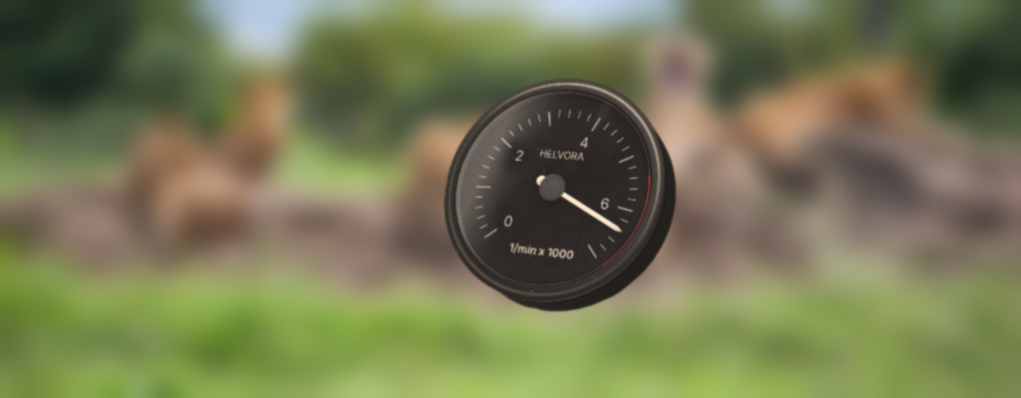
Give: 6400,rpm
